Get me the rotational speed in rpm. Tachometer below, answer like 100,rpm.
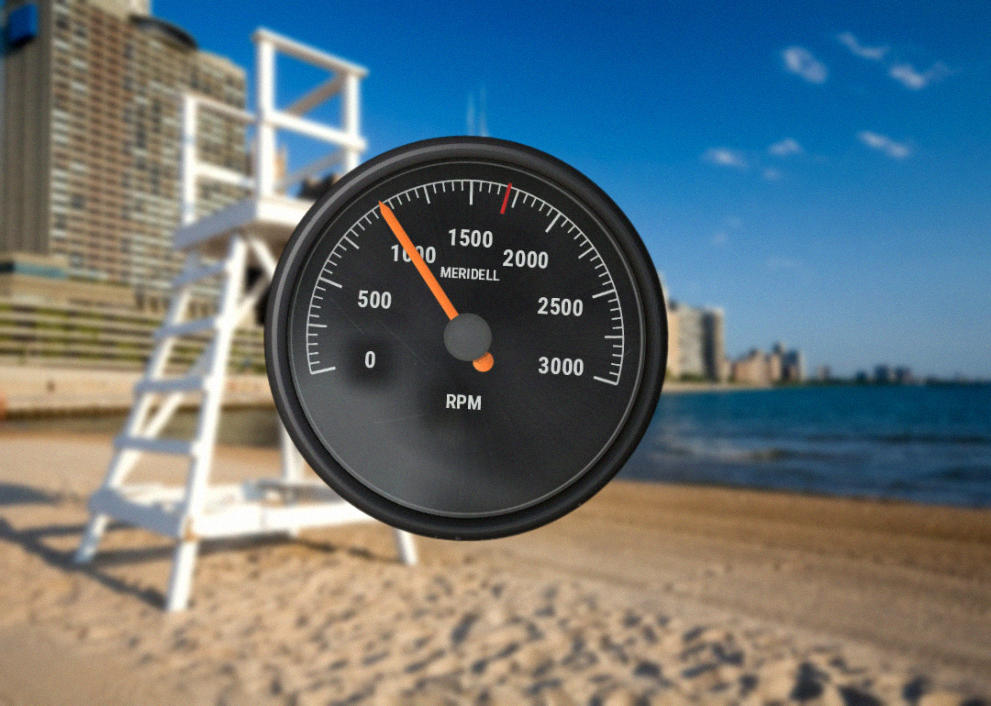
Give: 1000,rpm
